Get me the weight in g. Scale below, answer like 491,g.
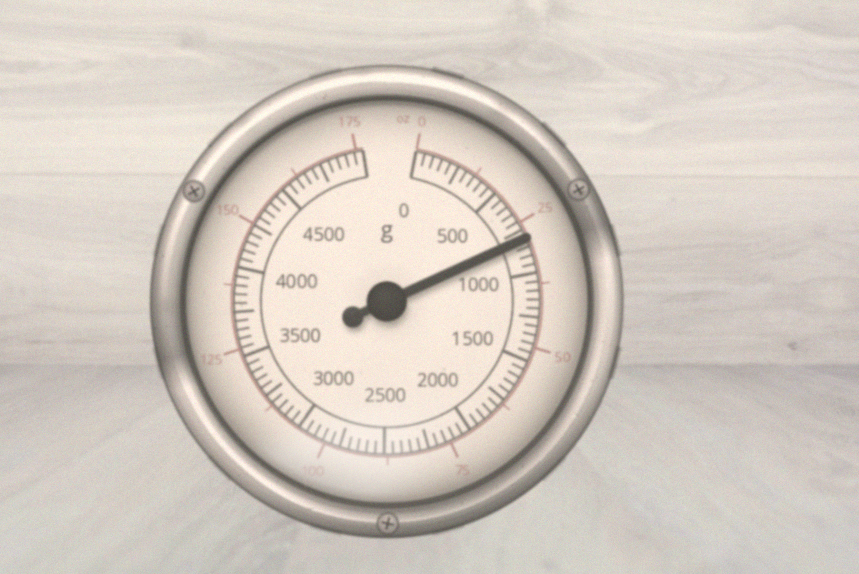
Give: 800,g
